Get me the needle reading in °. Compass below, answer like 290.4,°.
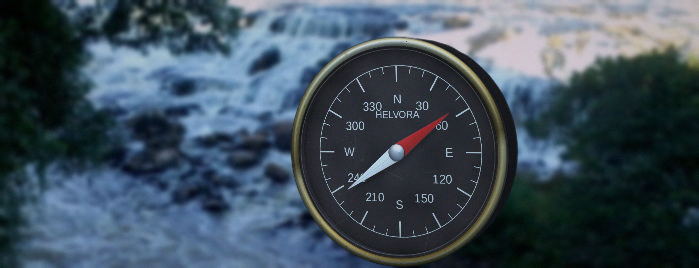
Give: 55,°
